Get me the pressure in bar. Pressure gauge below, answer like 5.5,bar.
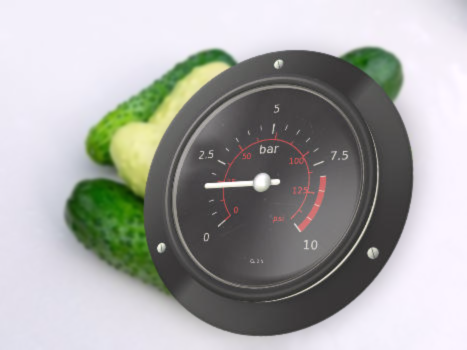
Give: 1.5,bar
